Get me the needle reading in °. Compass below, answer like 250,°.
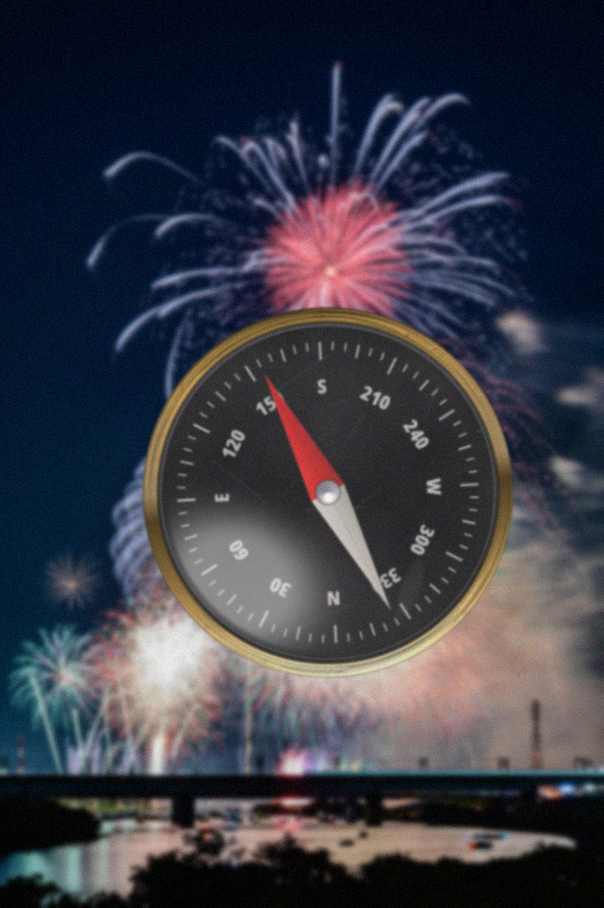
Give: 155,°
